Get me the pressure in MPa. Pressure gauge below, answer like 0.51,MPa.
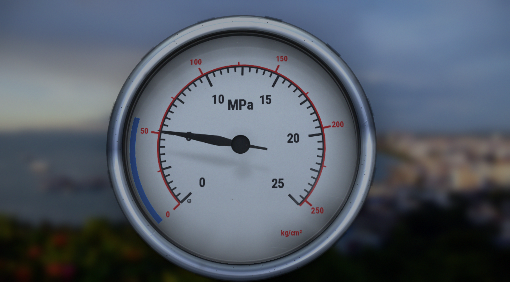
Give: 5,MPa
